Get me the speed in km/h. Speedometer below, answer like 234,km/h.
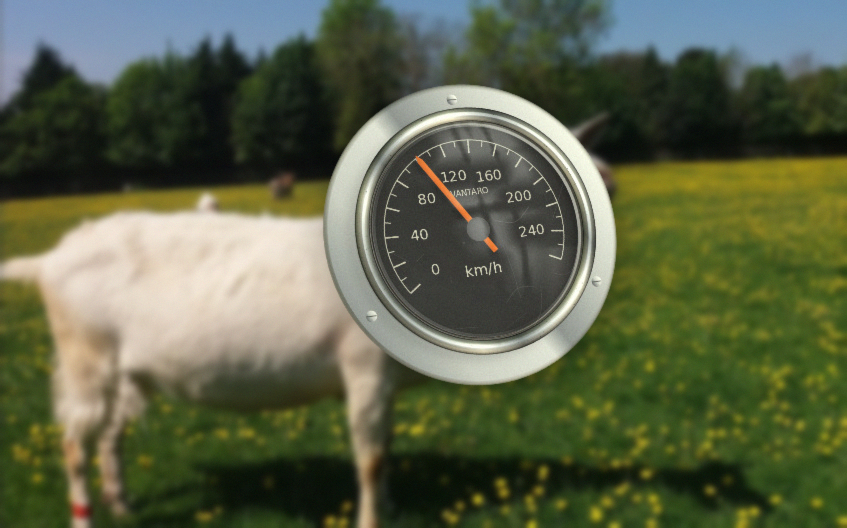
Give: 100,km/h
